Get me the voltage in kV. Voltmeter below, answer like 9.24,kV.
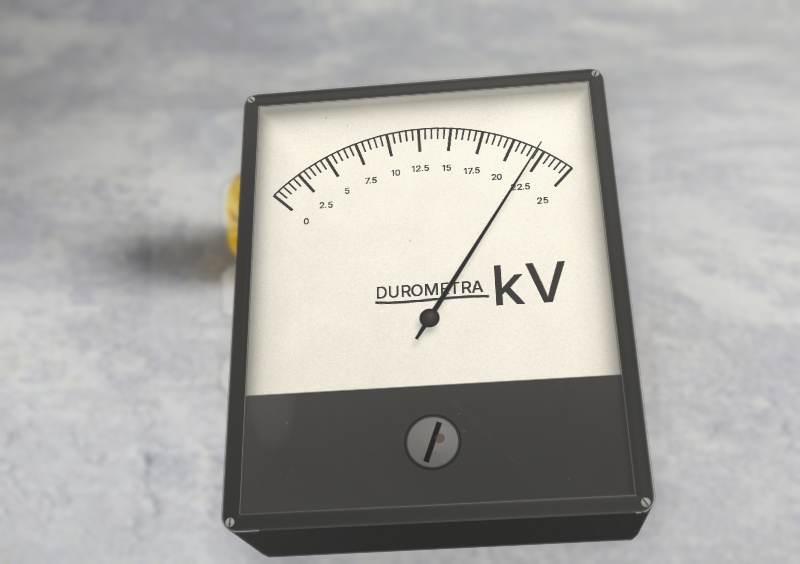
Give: 22,kV
